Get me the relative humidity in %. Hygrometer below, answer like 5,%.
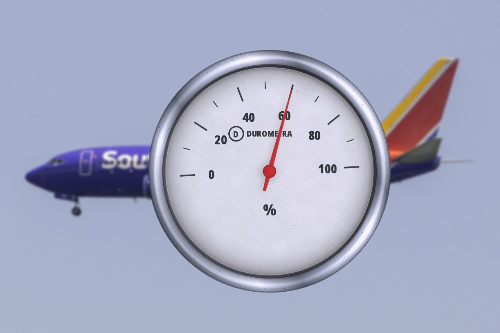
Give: 60,%
